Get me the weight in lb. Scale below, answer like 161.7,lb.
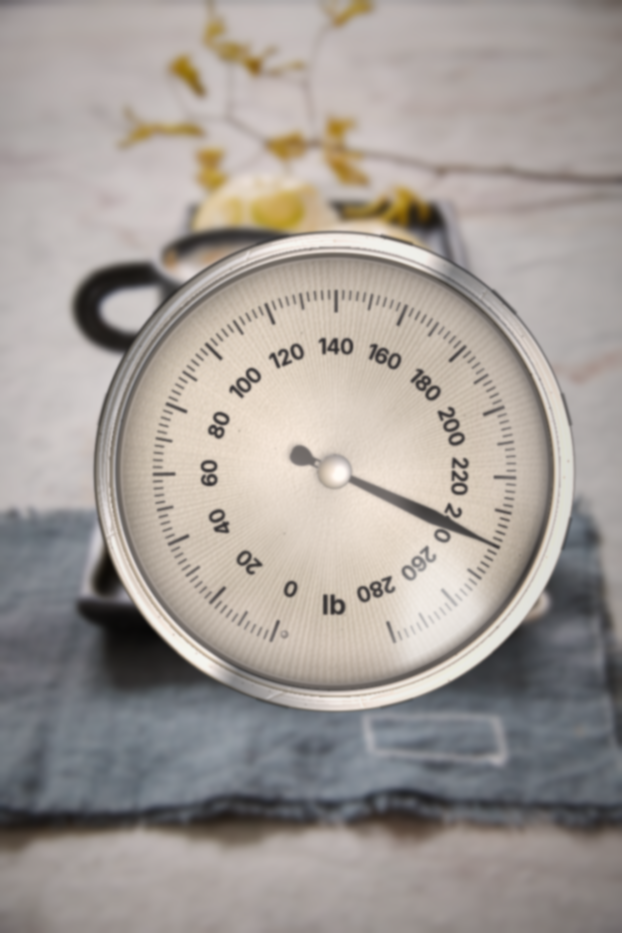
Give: 240,lb
